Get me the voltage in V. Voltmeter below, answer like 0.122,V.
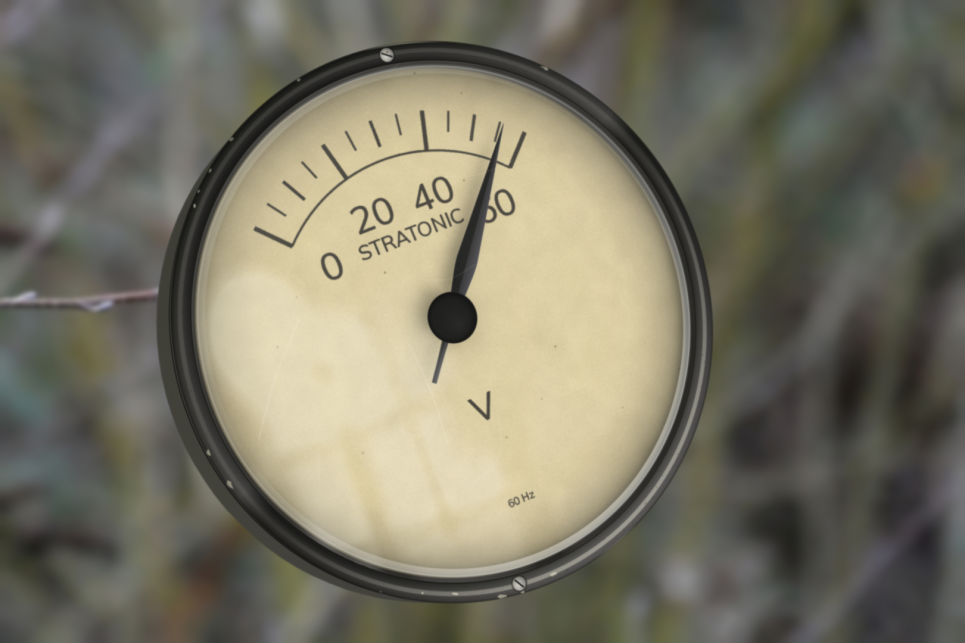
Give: 55,V
